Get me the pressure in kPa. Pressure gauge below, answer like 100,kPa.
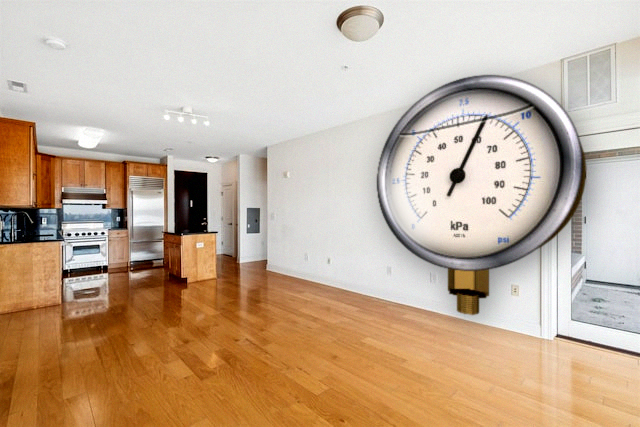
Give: 60,kPa
